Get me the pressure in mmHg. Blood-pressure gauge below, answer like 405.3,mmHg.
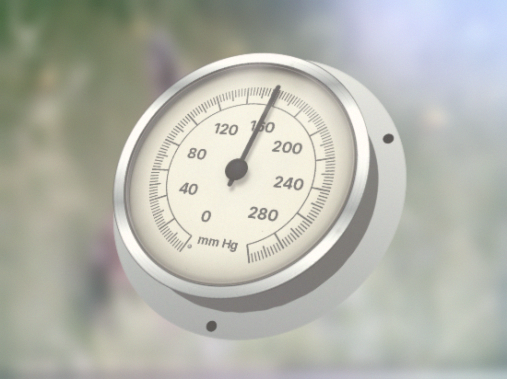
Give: 160,mmHg
